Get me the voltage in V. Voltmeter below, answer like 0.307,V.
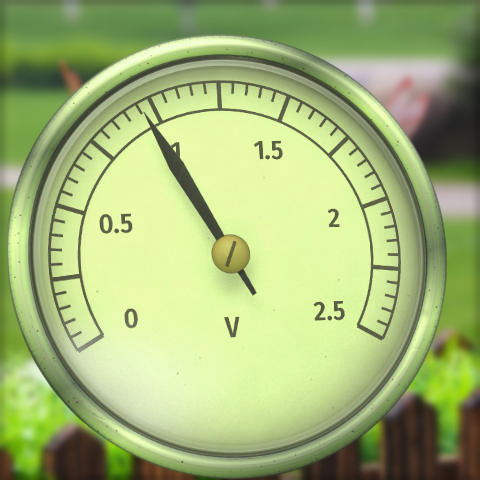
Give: 0.95,V
